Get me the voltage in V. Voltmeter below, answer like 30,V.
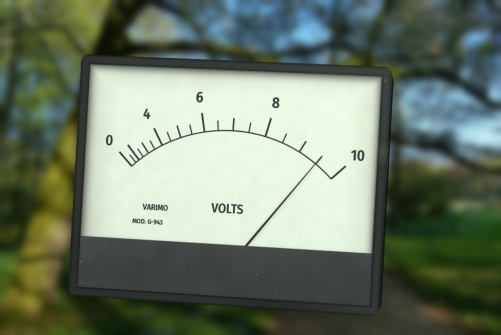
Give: 9.5,V
